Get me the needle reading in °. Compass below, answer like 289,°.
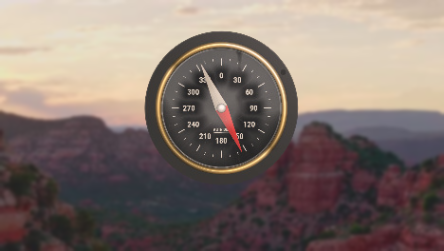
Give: 155,°
